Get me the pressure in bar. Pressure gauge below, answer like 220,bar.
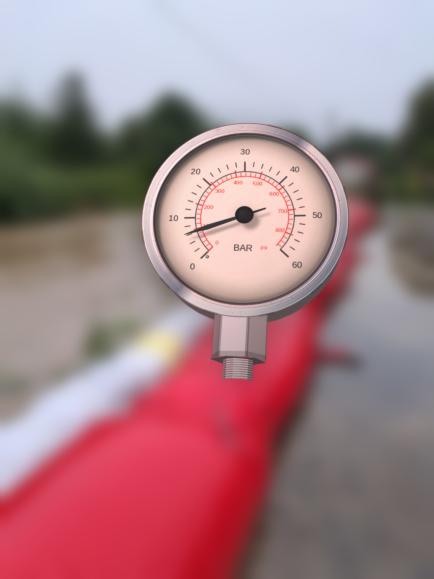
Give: 6,bar
